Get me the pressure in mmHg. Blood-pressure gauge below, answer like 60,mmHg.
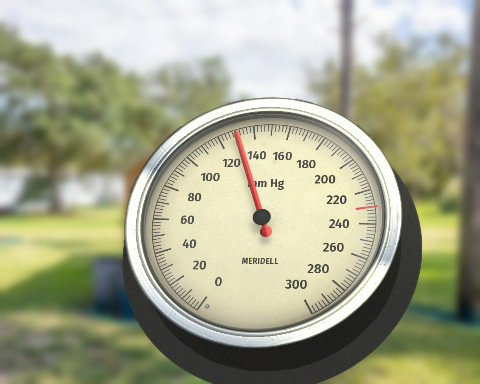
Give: 130,mmHg
